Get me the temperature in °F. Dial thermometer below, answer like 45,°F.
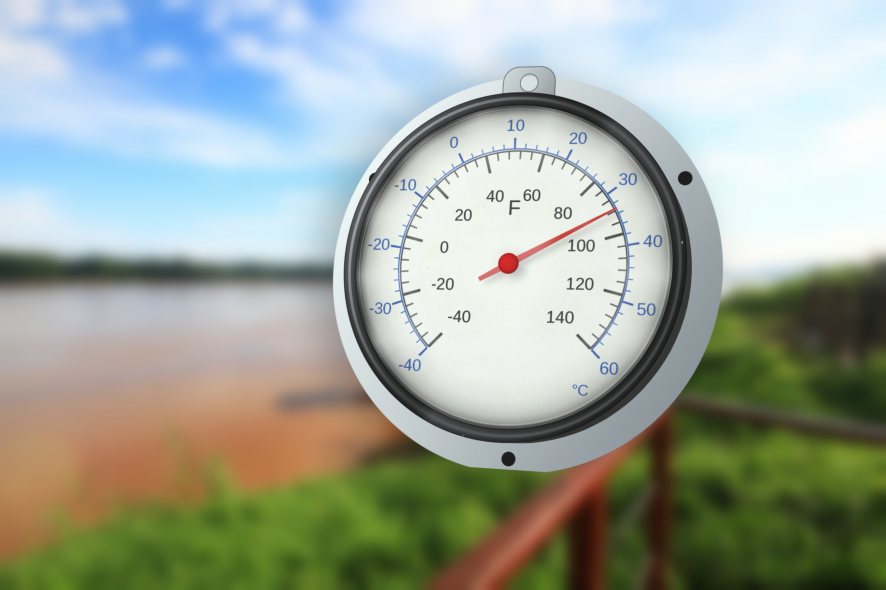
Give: 92,°F
